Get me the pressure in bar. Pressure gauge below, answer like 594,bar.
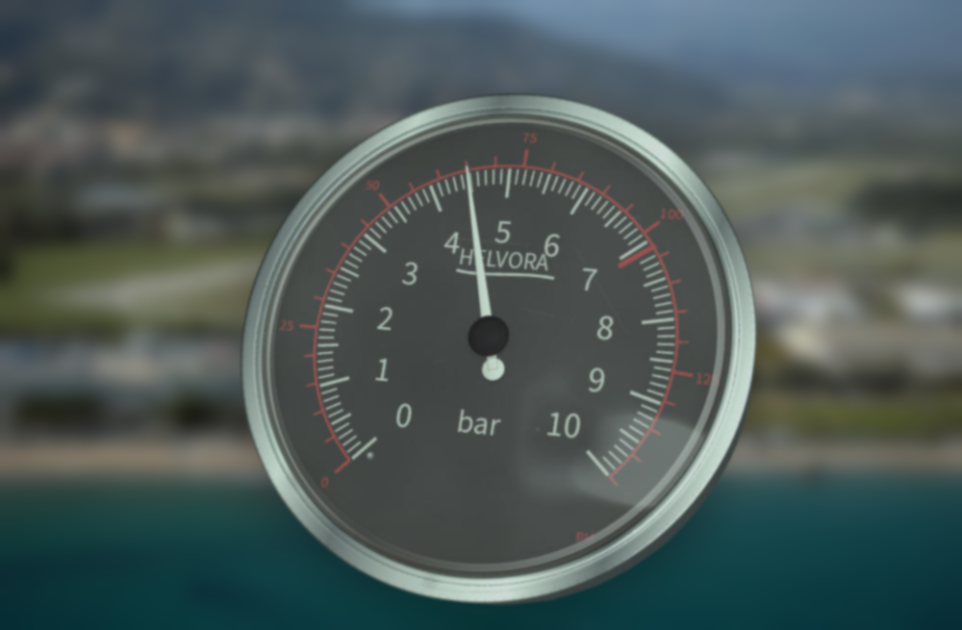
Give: 4.5,bar
